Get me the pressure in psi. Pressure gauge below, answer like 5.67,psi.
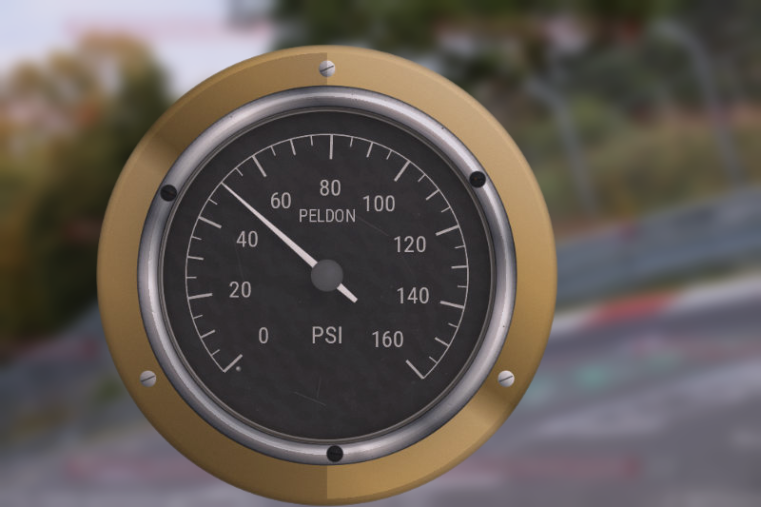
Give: 50,psi
